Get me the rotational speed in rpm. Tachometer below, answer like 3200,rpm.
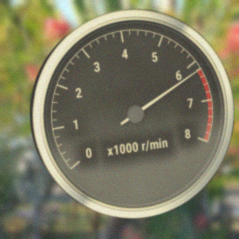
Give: 6200,rpm
